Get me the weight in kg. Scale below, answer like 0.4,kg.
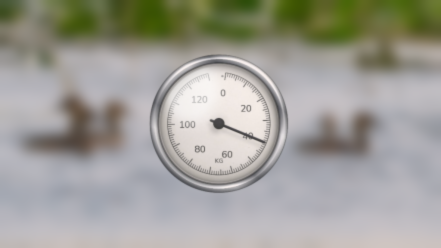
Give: 40,kg
